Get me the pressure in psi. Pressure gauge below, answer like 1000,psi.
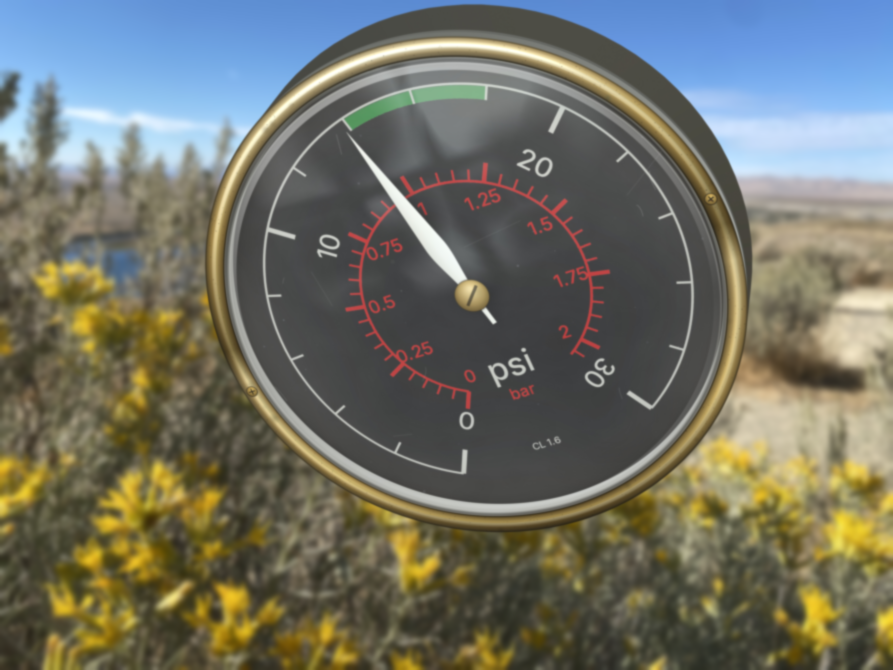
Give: 14,psi
